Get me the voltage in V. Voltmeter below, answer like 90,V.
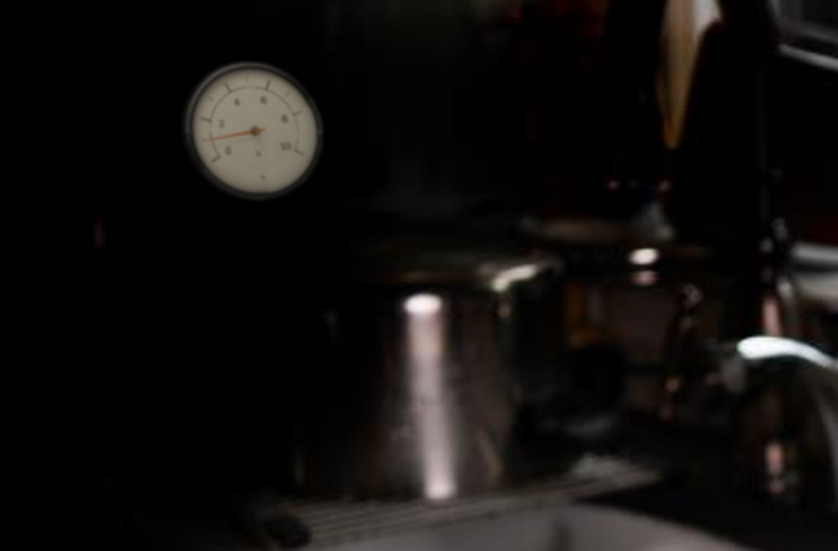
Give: 1,V
